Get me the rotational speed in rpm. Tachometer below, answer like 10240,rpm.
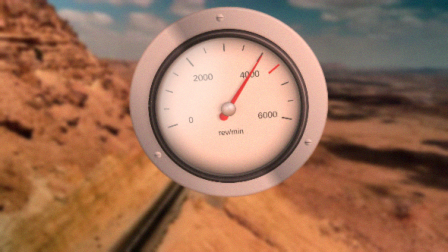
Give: 4000,rpm
